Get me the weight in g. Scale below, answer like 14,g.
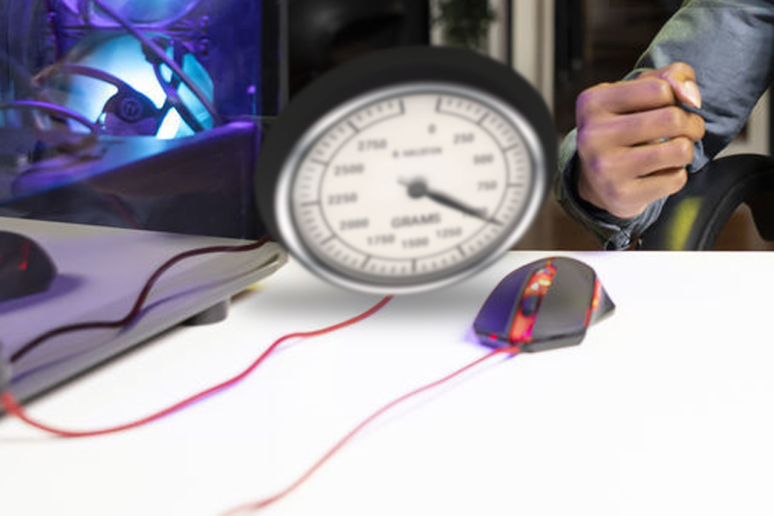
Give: 1000,g
